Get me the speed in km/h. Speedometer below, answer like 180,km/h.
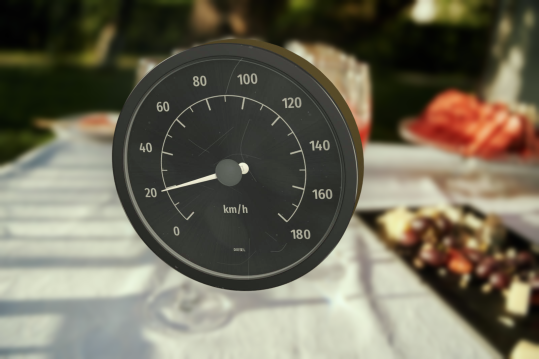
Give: 20,km/h
